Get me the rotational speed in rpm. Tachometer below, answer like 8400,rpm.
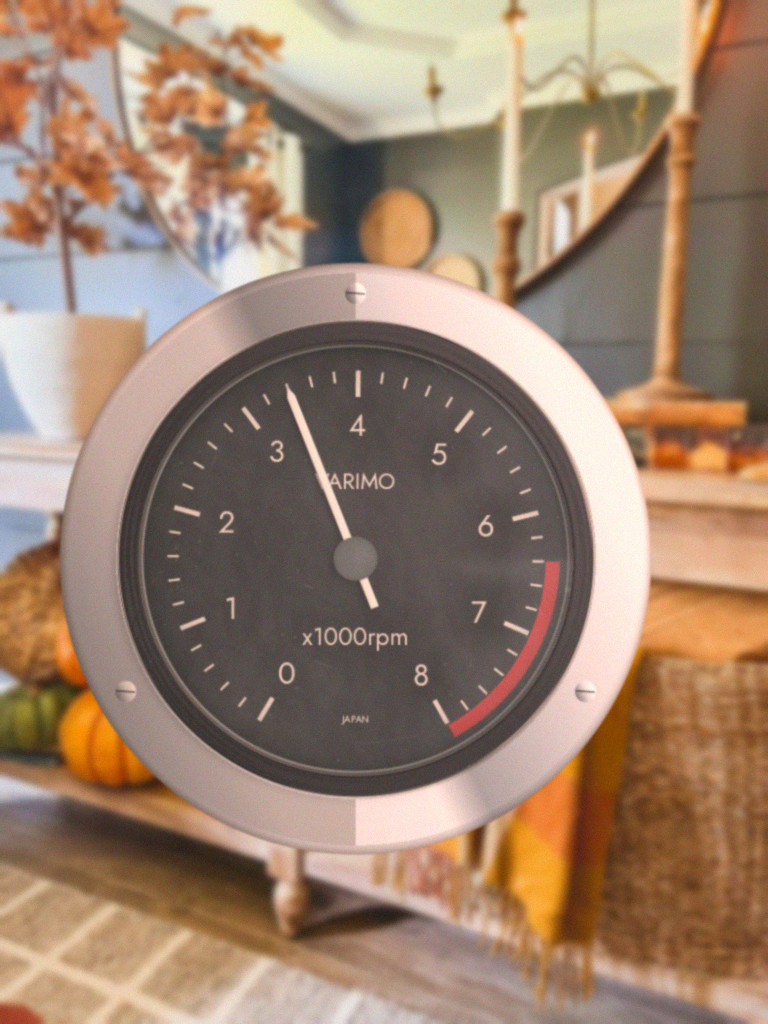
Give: 3400,rpm
